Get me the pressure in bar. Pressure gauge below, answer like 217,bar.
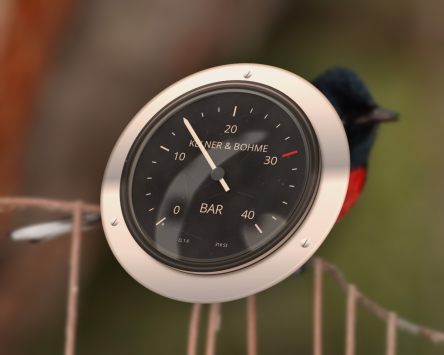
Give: 14,bar
